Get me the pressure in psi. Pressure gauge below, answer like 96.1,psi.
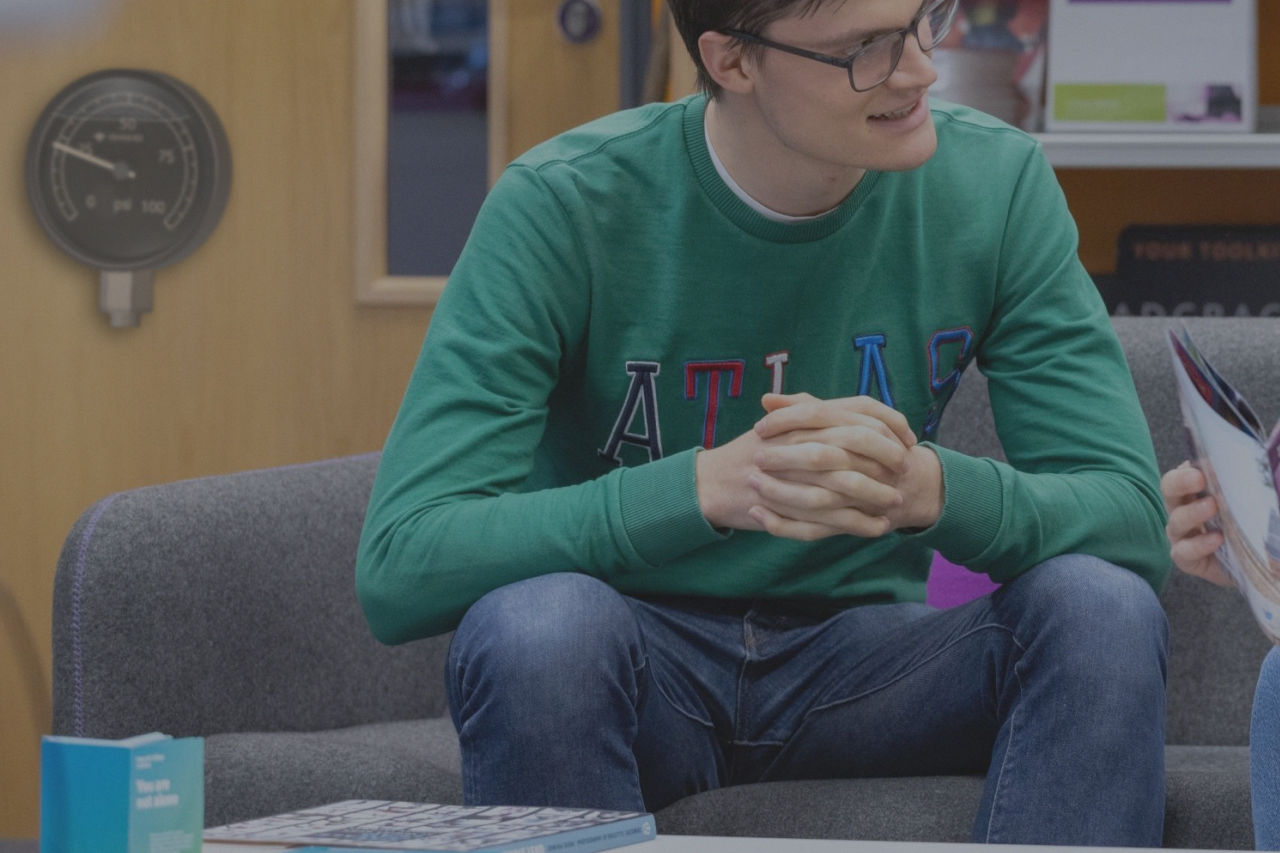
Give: 22.5,psi
